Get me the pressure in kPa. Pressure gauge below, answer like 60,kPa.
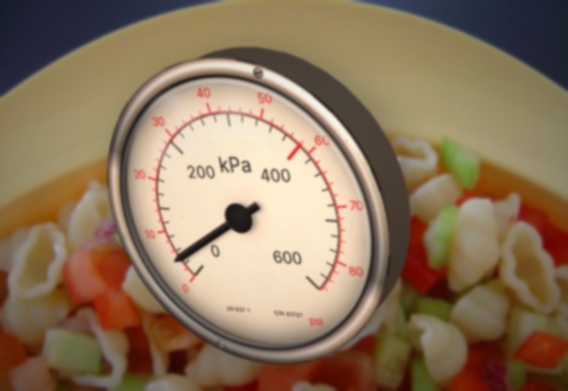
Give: 30,kPa
